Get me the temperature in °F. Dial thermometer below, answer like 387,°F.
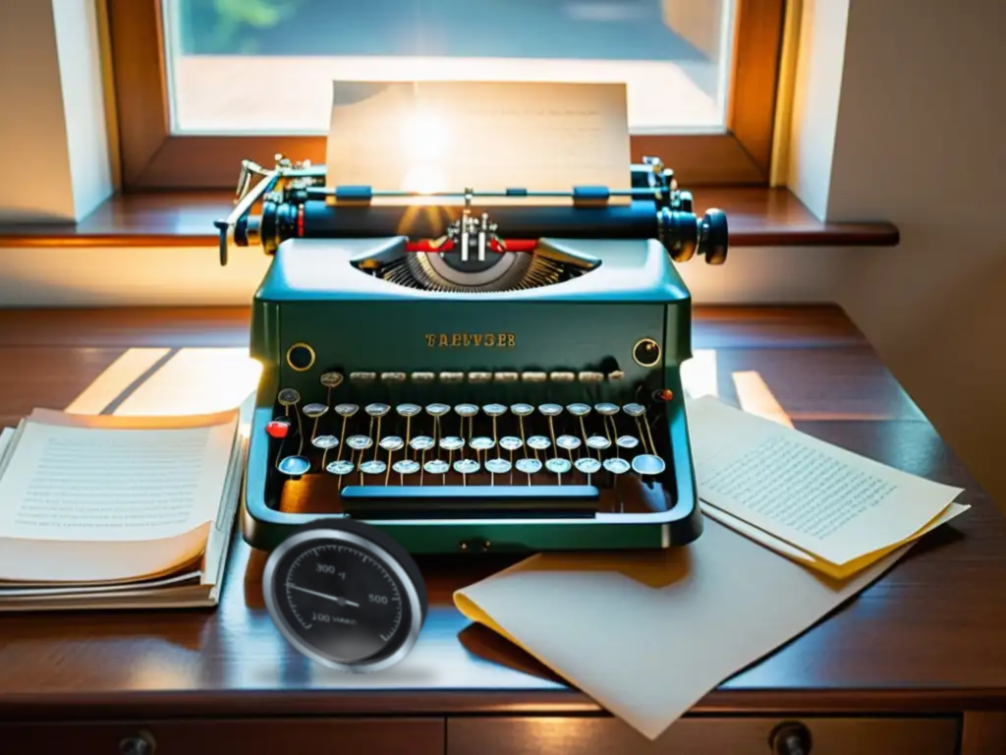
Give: 200,°F
